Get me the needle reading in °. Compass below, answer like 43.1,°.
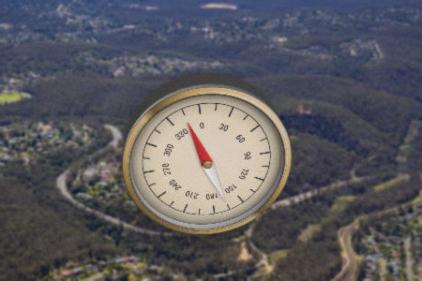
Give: 345,°
